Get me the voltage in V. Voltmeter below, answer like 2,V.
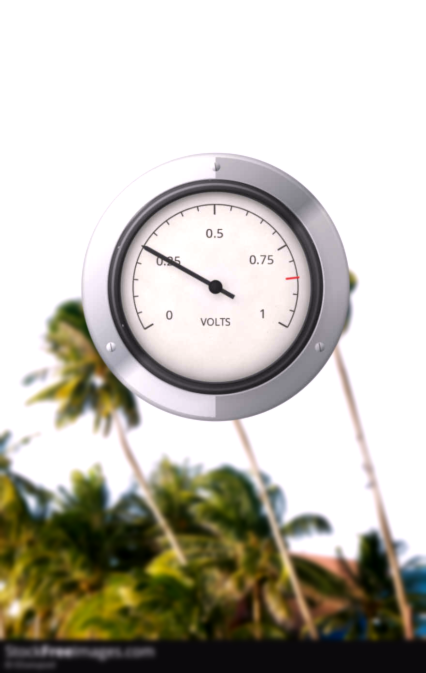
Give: 0.25,V
